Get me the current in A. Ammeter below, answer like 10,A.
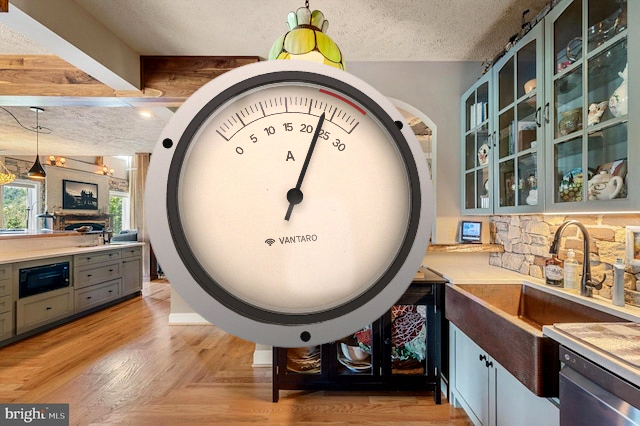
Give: 23,A
